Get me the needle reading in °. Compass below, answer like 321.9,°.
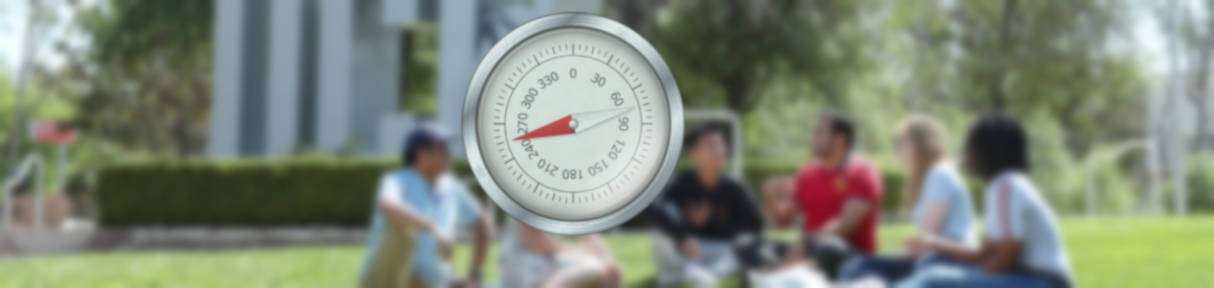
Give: 255,°
